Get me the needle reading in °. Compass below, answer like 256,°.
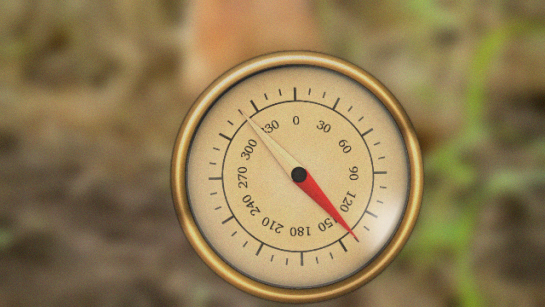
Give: 140,°
